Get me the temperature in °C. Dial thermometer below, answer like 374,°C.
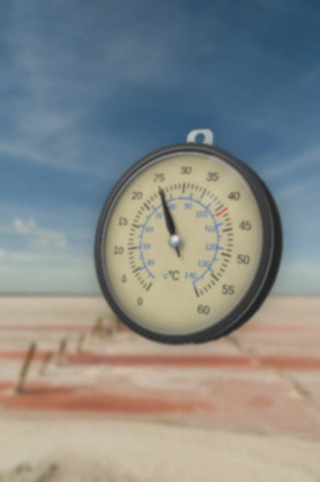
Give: 25,°C
